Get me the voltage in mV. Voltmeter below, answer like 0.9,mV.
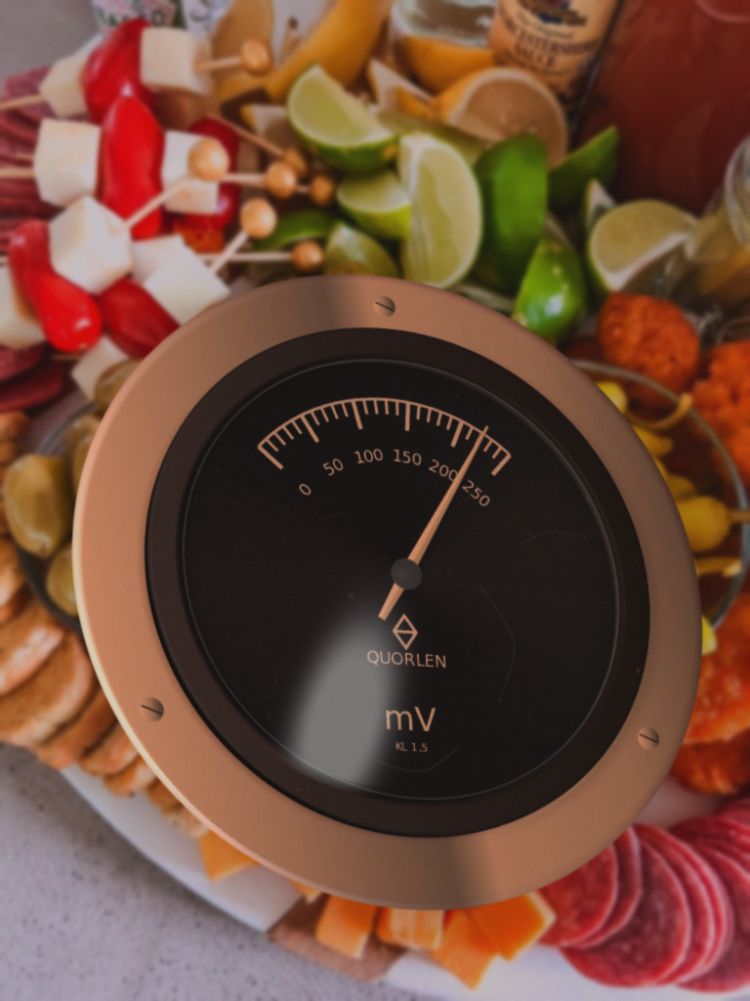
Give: 220,mV
